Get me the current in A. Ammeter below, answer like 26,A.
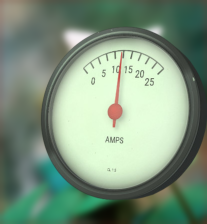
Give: 12.5,A
